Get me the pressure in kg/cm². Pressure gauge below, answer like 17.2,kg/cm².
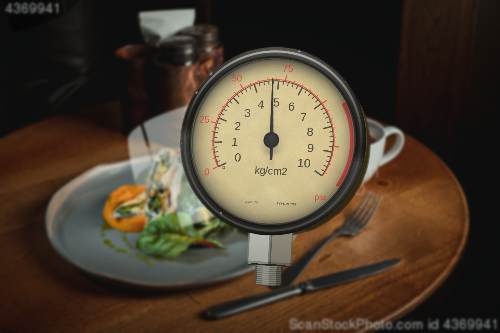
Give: 4.8,kg/cm²
